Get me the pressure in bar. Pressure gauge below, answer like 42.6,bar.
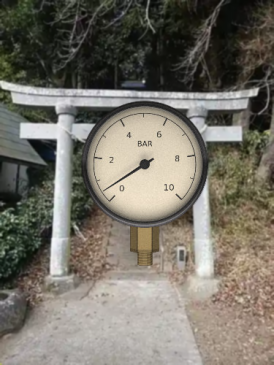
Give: 0.5,bar
